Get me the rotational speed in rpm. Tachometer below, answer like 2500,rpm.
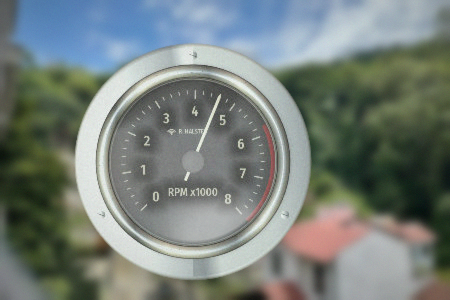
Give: 4600,rpm
